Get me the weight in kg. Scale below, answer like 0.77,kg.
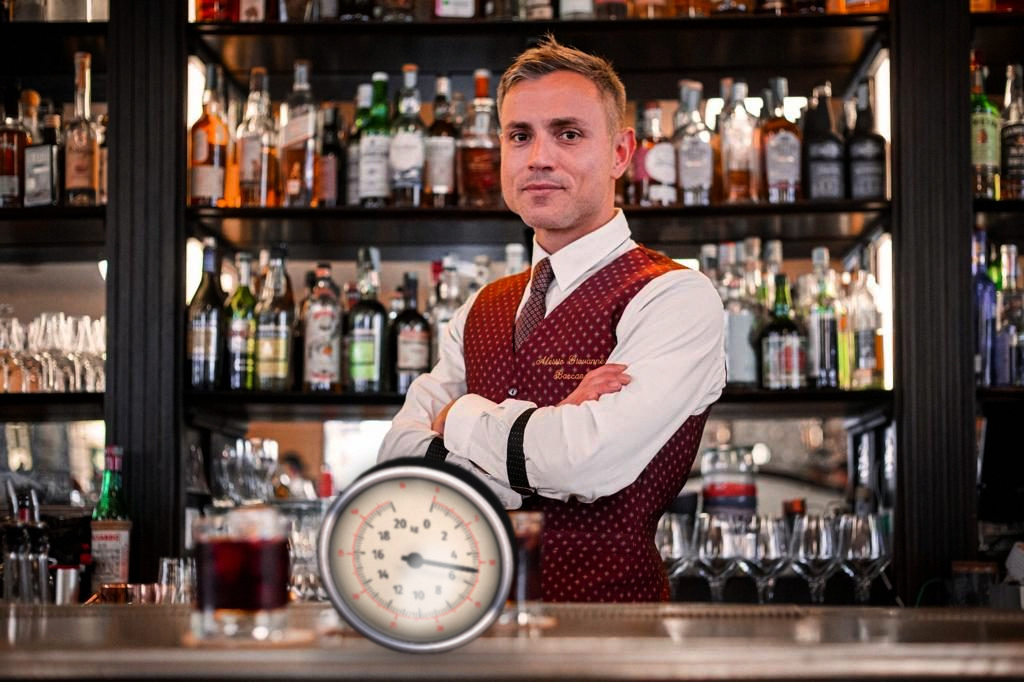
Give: 5,kg
